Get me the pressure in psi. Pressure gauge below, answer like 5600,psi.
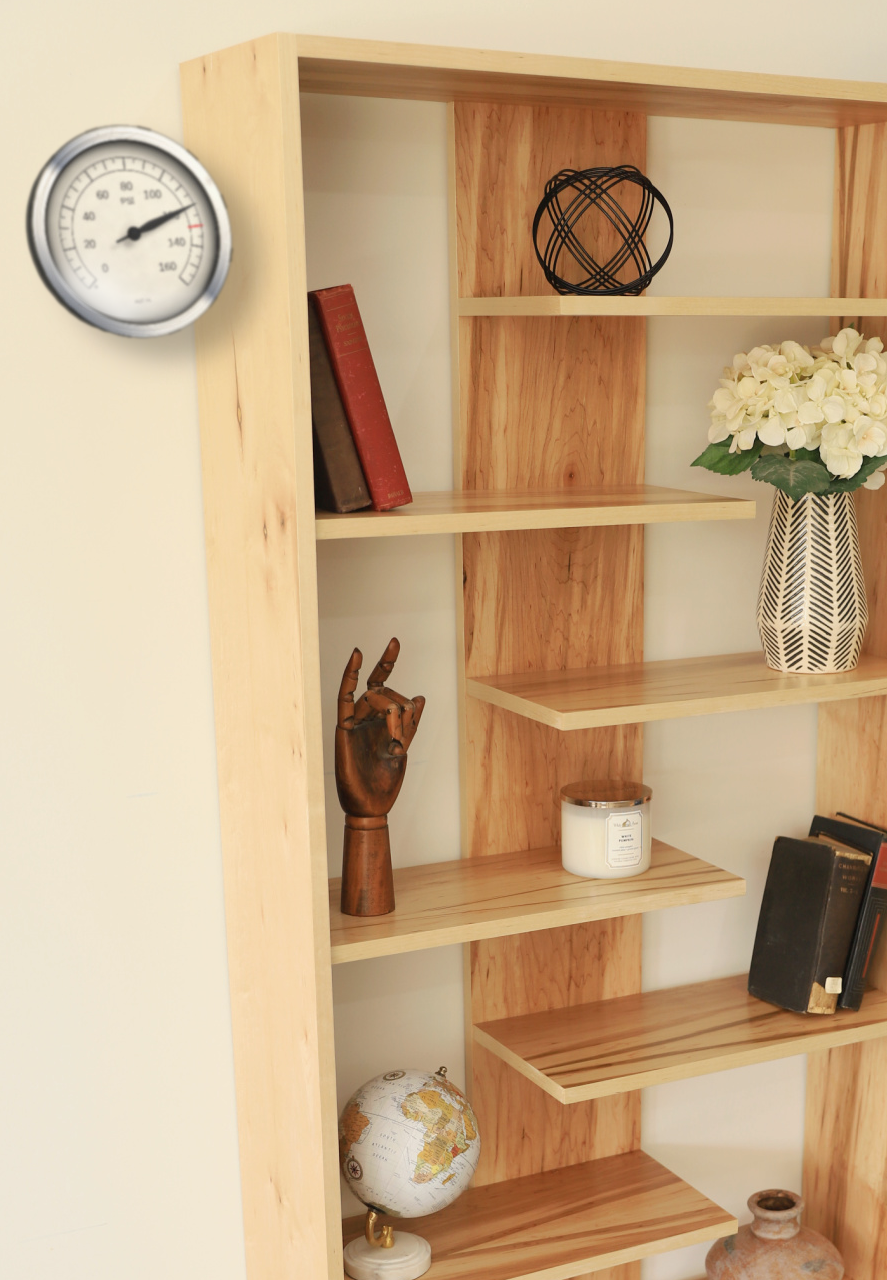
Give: 120,psi
